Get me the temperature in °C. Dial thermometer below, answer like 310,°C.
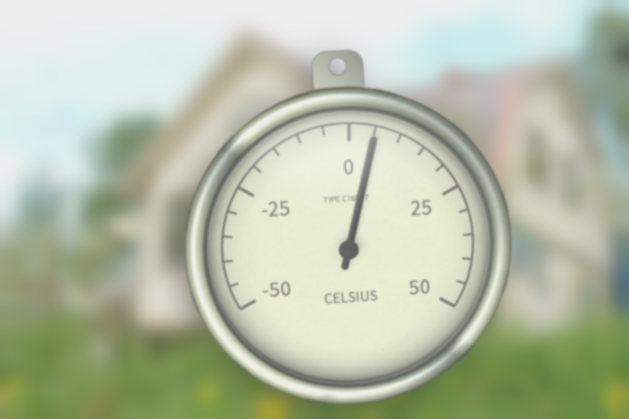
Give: 5,°C
